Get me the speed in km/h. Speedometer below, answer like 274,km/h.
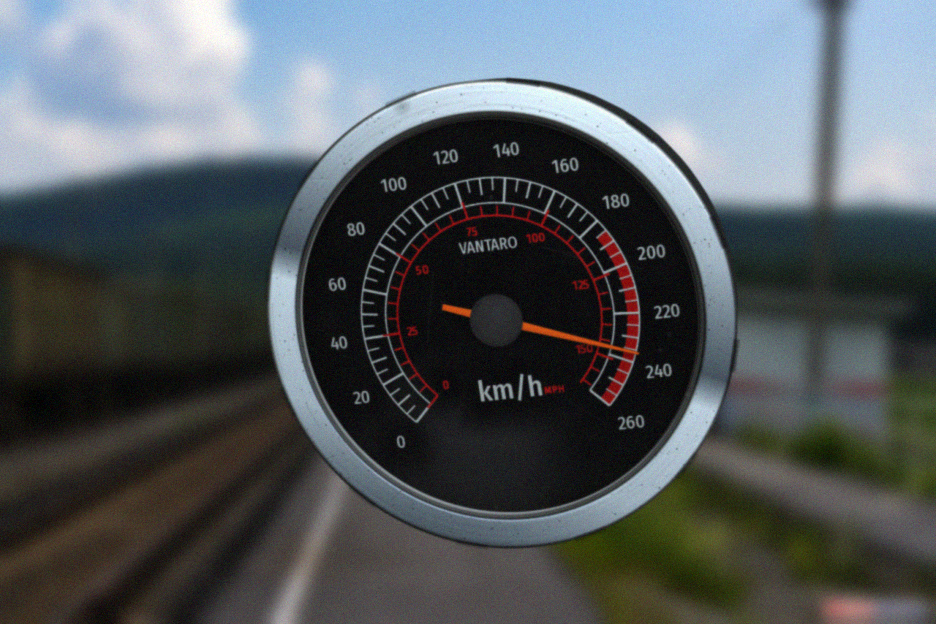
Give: 235,km/h
